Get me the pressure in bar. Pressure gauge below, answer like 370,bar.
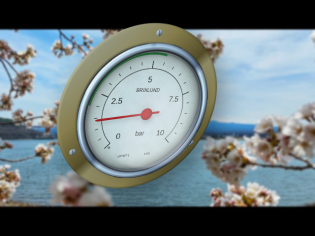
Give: 1.5,bar
